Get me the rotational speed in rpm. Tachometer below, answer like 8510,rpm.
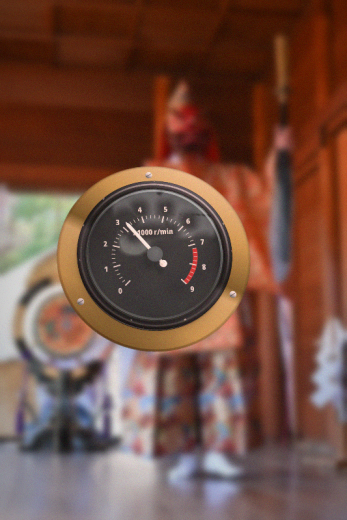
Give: 3200,rpm
